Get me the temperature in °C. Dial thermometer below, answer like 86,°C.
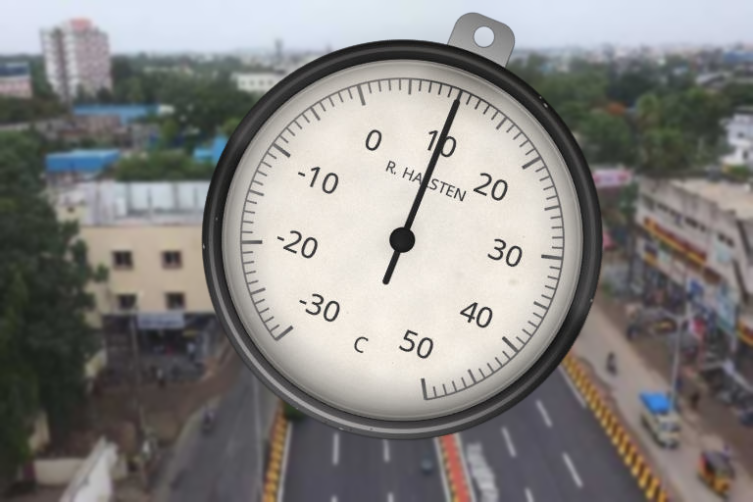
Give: 10,°C
